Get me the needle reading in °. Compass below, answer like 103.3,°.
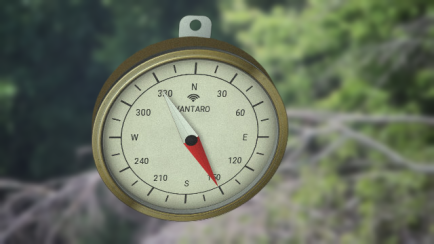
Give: 150,°
